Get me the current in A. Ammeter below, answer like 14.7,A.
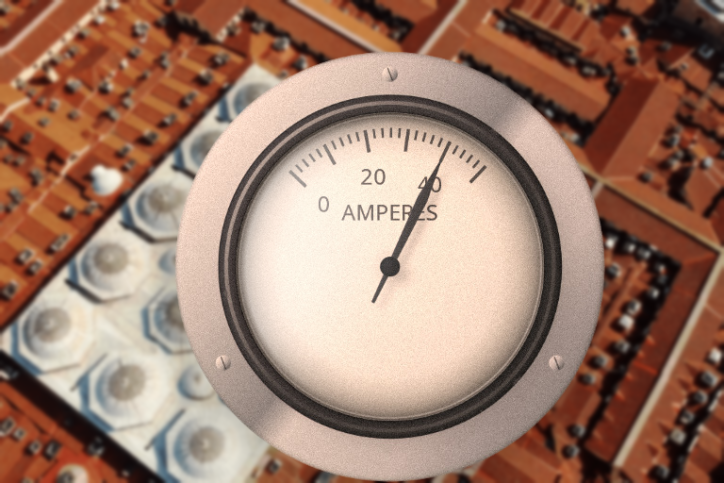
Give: 40,A
